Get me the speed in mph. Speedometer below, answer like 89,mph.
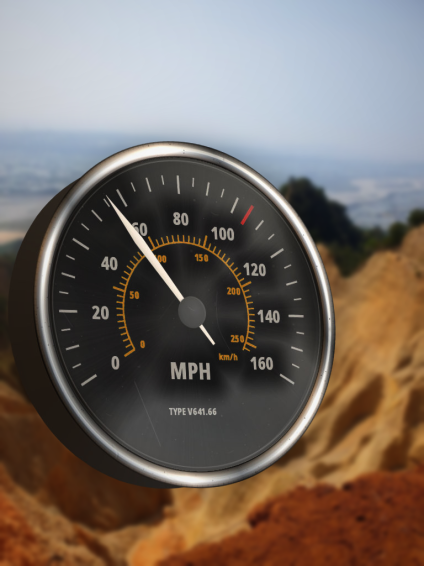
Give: 55,mph
